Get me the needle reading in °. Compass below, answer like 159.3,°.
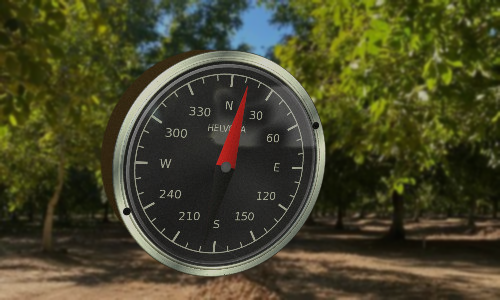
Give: 10,°
